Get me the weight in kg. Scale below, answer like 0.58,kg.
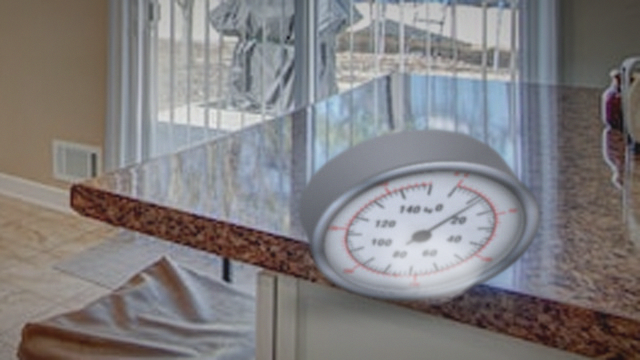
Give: 10,kg
